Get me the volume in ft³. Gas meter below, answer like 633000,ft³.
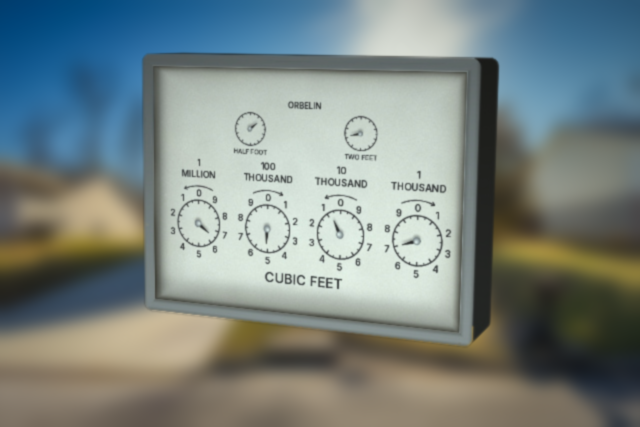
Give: 650700,ft³
